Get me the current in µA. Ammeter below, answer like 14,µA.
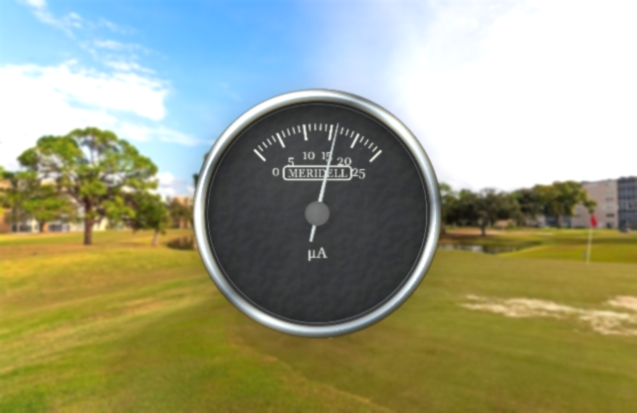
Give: 16,µA
